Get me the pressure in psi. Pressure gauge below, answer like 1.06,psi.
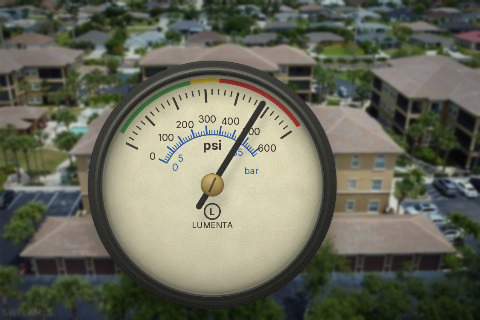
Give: 480,psi
